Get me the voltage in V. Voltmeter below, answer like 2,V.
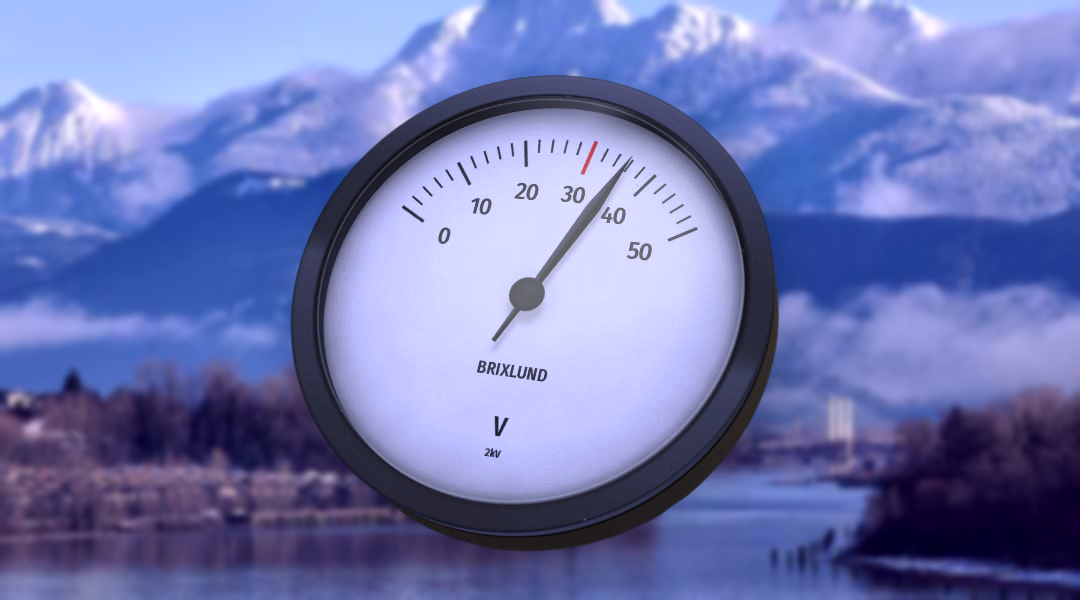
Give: 36,V
